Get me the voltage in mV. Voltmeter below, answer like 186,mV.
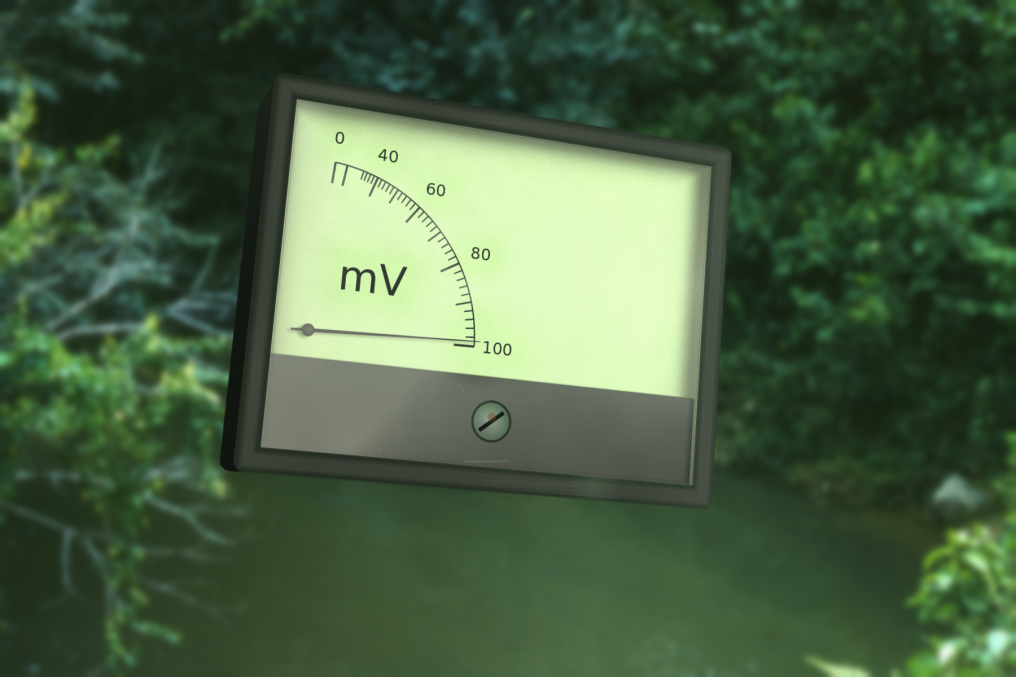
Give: 99,mV
